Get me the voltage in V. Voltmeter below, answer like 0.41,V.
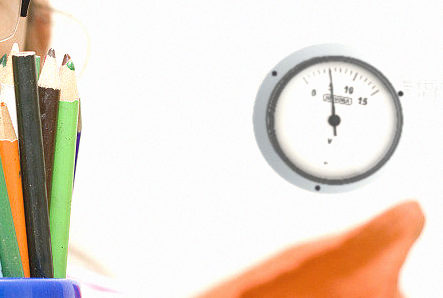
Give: 5,V
